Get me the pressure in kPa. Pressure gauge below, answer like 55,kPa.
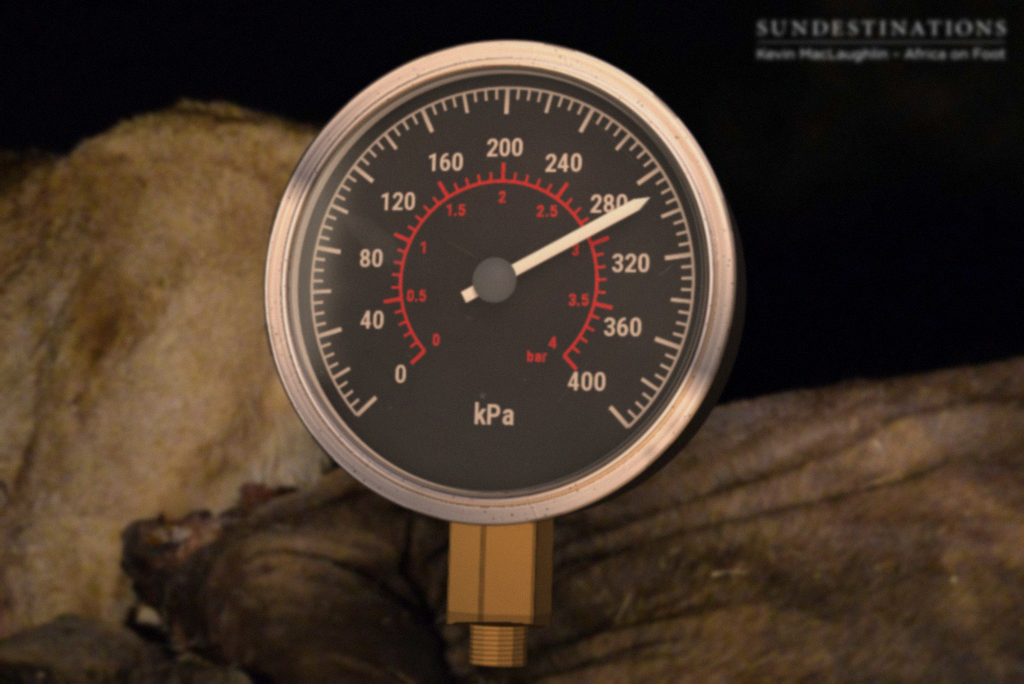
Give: 290,kPa
